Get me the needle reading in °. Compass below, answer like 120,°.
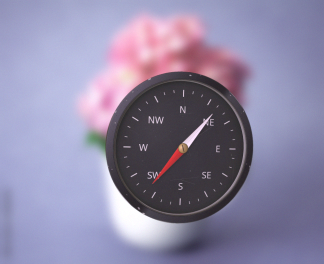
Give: 220,°
